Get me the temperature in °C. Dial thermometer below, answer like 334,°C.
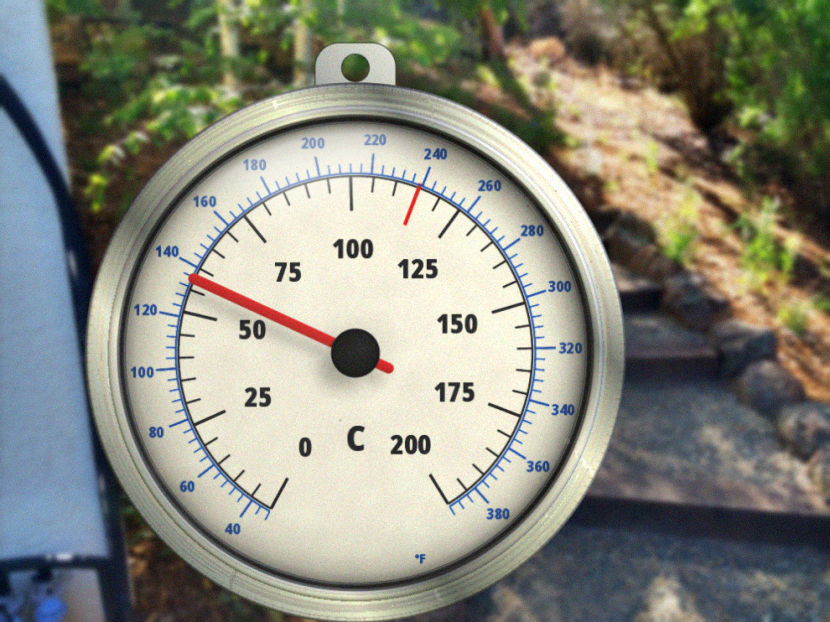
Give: 57.5,°C
